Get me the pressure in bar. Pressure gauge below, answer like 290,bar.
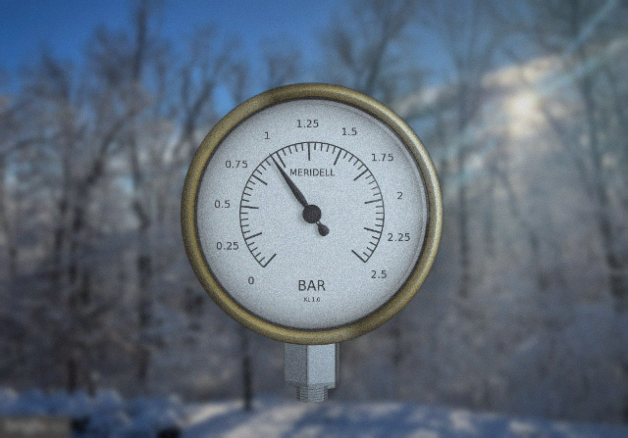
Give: 0.95,bar
